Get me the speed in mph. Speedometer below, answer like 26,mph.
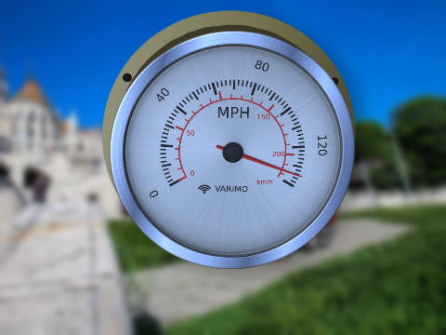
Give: 134,mph
